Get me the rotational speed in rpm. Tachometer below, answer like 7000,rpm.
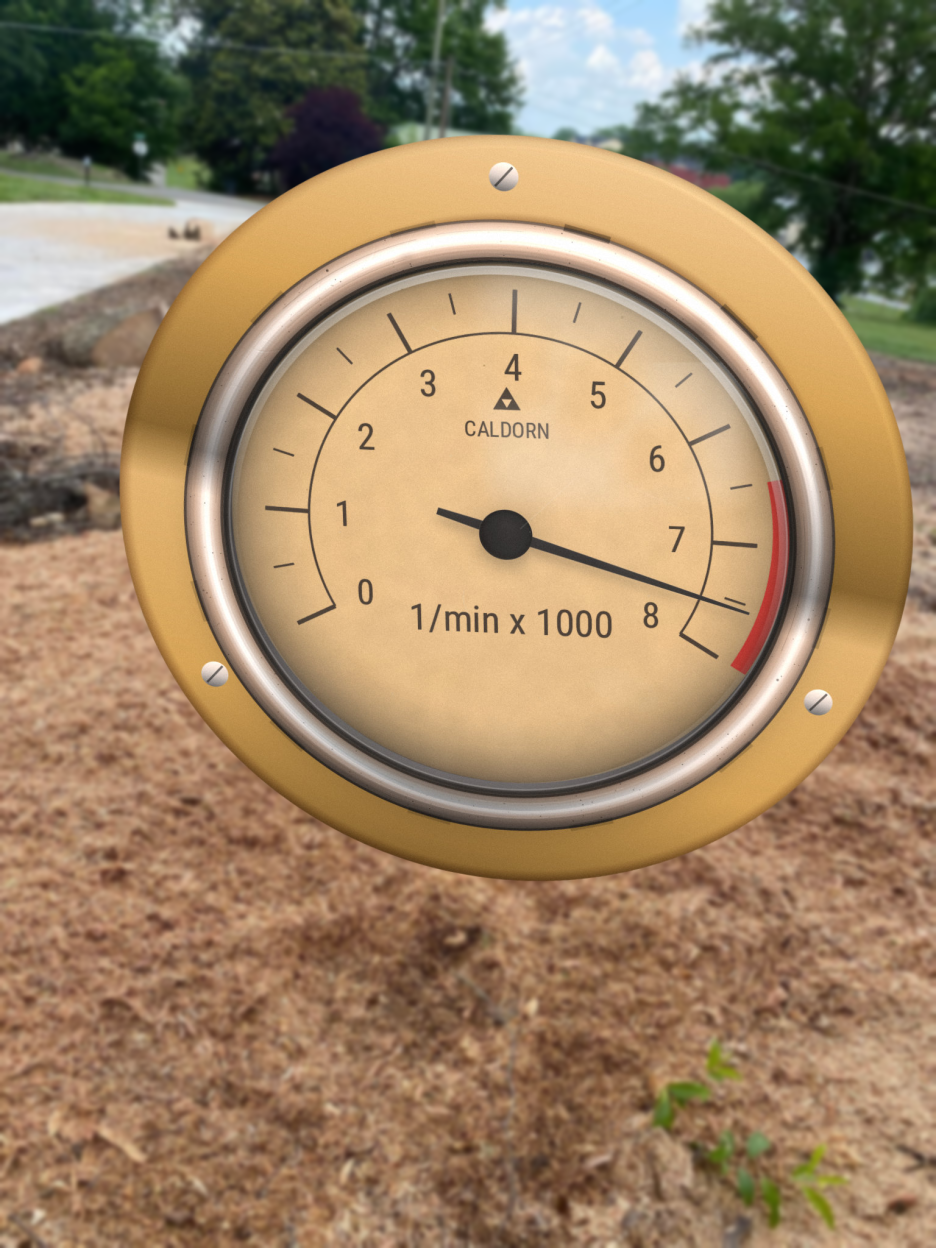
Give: 7500,rpm
